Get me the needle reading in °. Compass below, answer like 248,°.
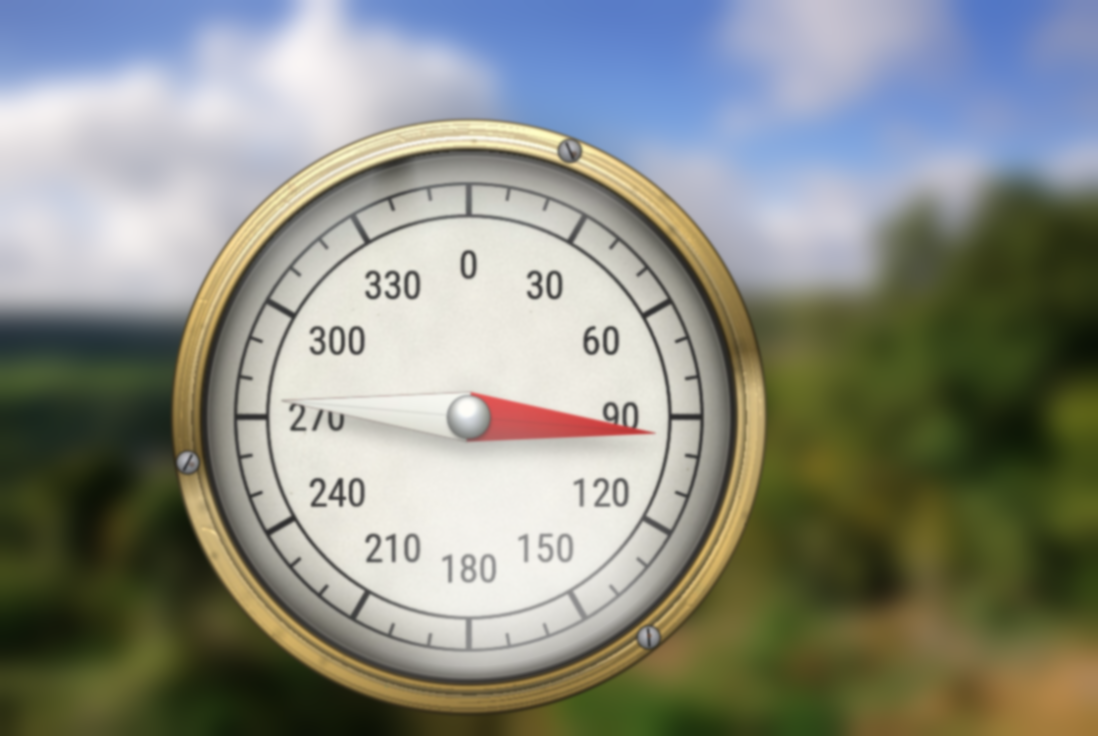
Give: 95,°
